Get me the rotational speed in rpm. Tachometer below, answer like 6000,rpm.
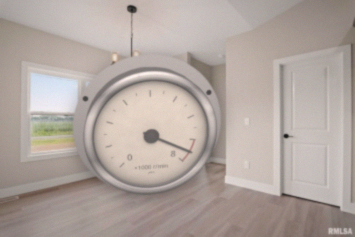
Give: 7500,rpm
